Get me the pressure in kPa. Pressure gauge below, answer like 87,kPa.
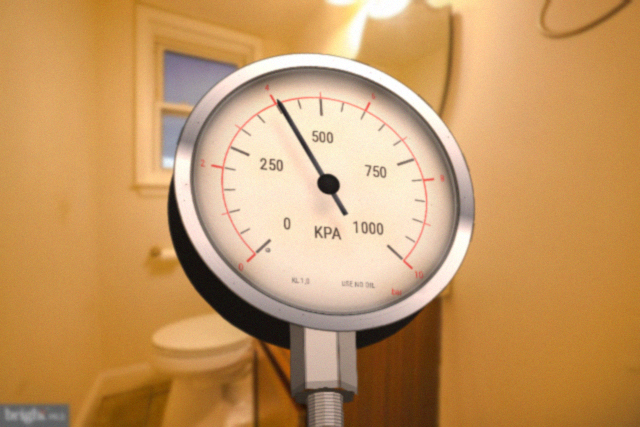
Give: 400,kPa
